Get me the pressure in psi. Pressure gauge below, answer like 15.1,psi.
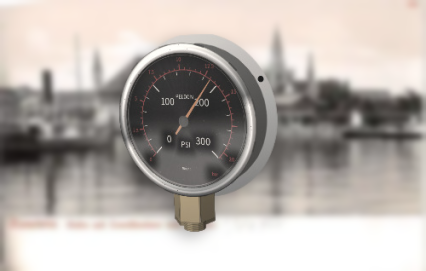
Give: 190,psi
